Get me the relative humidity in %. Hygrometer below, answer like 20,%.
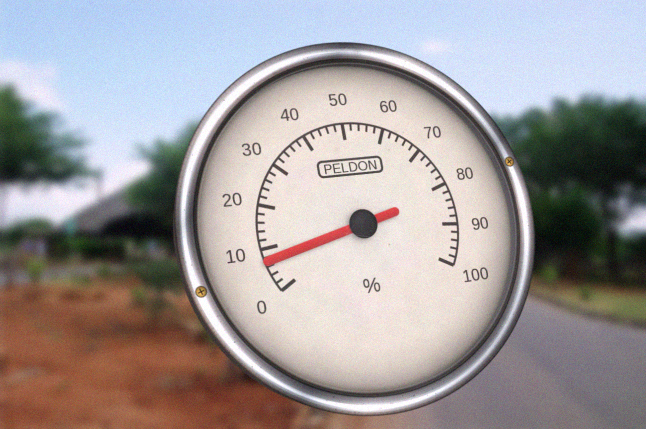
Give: 7,%
